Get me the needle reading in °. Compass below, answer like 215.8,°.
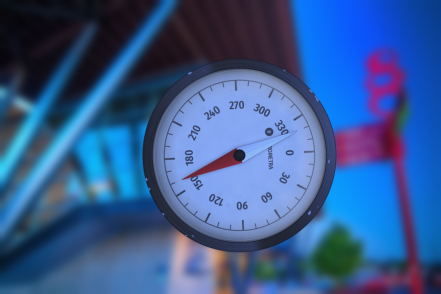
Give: 160,°
